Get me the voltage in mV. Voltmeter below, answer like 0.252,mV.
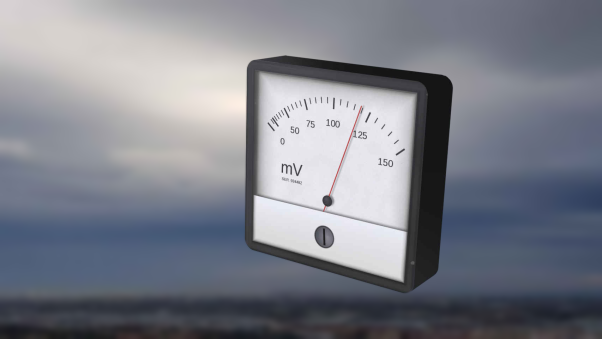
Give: 120,mV
